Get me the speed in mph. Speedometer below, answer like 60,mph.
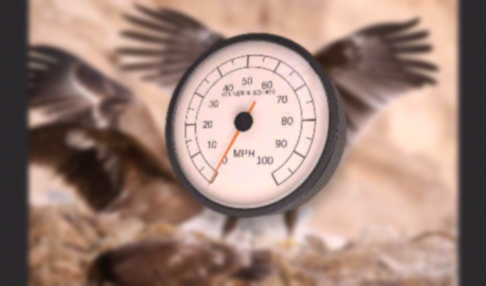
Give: 0,mph
